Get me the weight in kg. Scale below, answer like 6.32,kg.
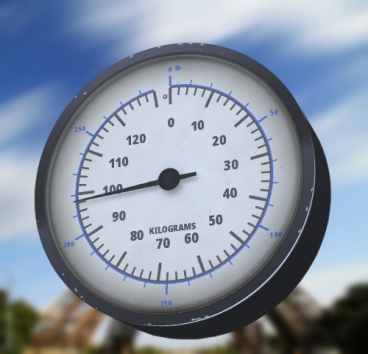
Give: 98,kg
